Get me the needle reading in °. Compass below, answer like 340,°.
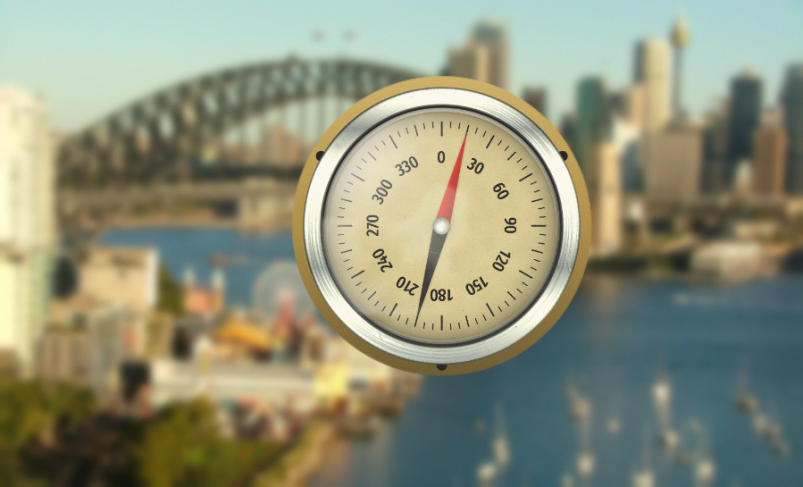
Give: 15,°
